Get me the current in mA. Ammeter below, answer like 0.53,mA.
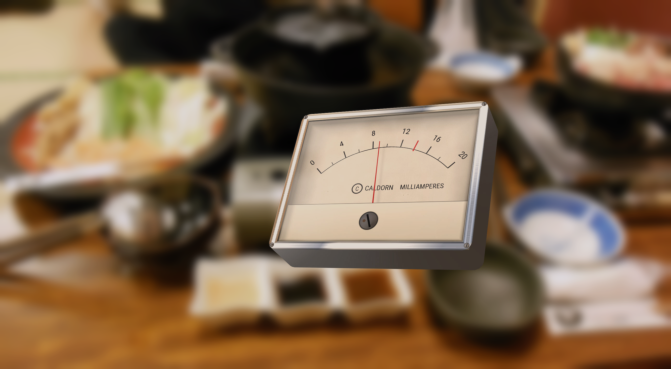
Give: 9,mA
